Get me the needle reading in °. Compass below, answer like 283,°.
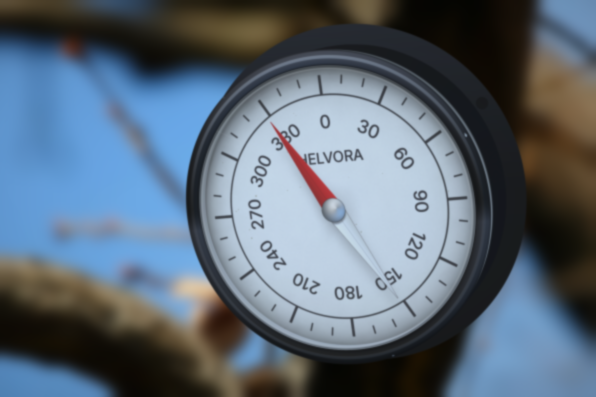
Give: 330,°
